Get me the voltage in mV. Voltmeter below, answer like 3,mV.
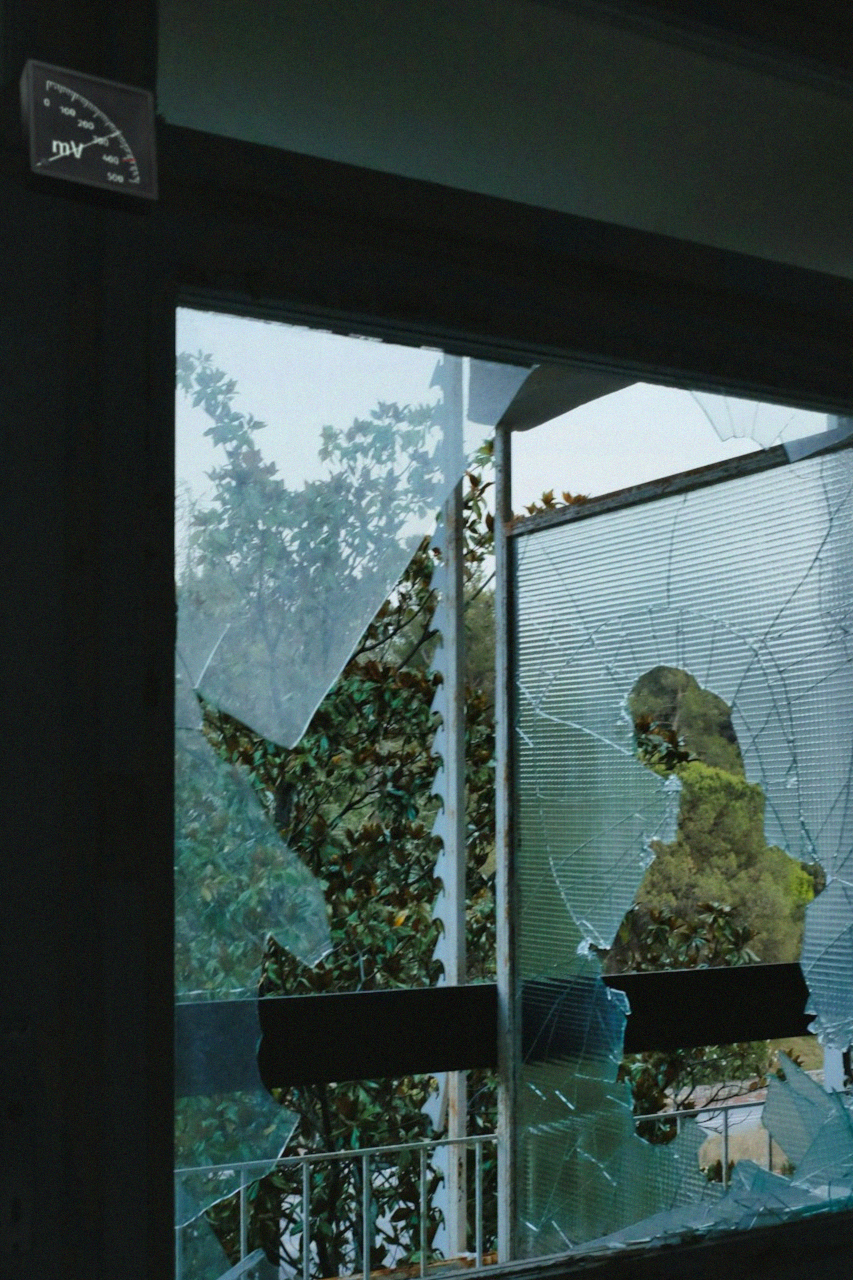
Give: 300,mV
